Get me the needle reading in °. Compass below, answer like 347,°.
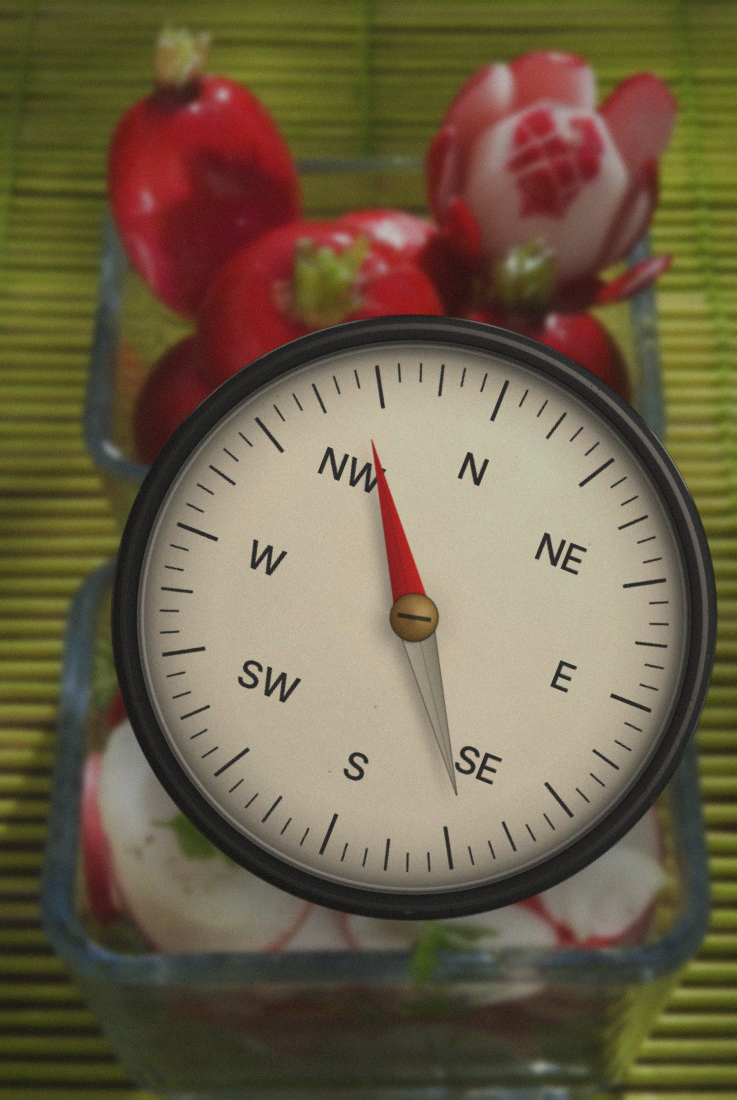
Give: 325,°
